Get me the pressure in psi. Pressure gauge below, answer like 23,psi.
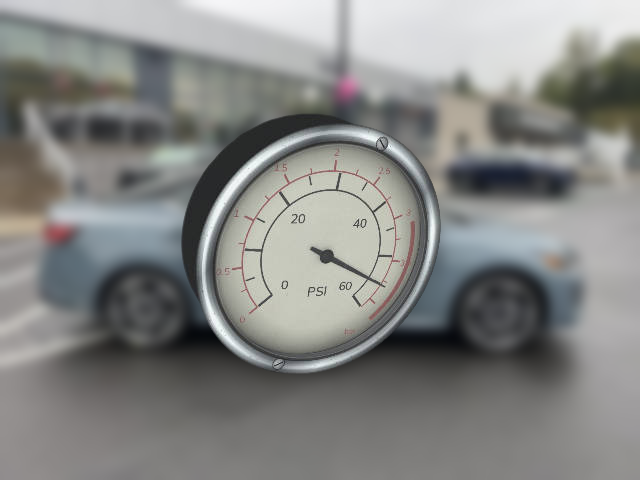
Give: 55,psi
